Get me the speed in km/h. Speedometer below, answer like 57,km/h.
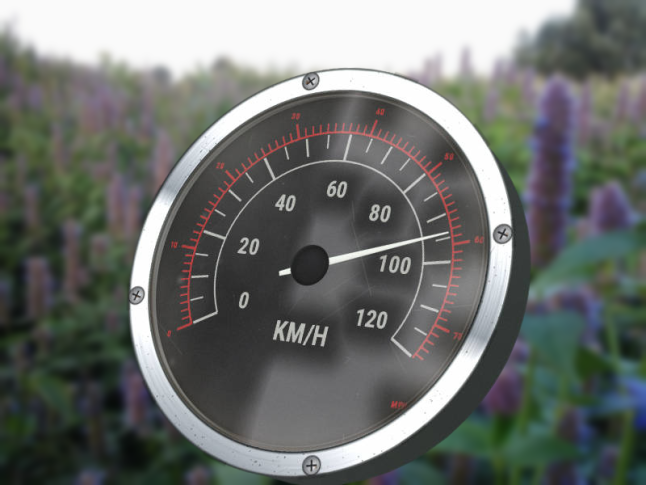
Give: 95,km/h
